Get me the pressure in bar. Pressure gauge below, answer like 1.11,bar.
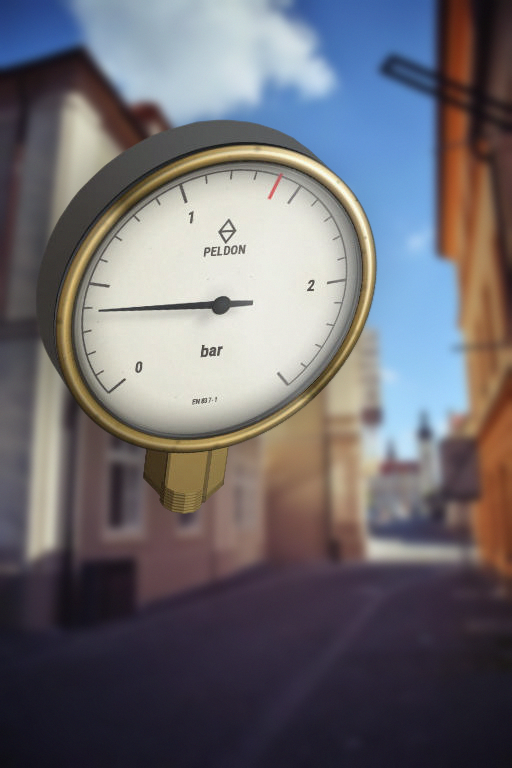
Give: 0.4,bar
